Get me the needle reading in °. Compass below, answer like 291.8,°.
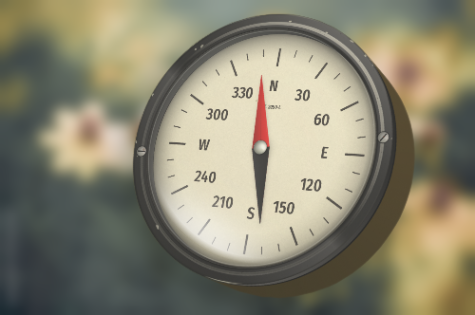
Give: 350,°
